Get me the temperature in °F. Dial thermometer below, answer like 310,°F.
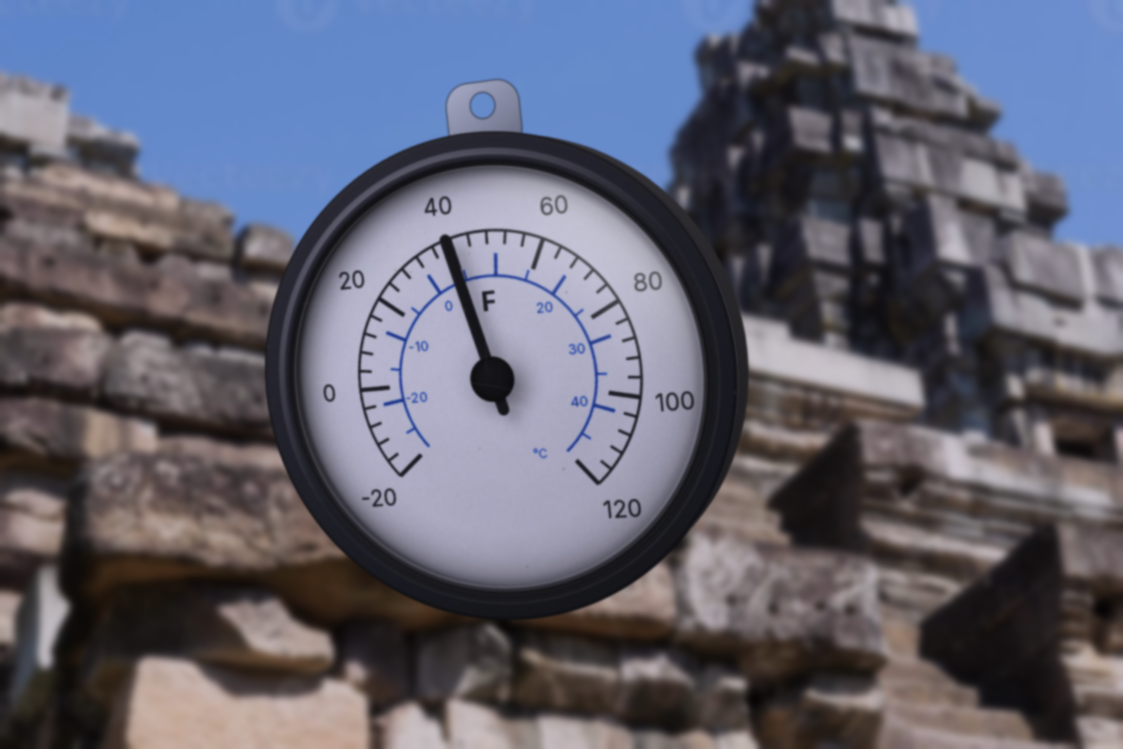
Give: 40,°F
